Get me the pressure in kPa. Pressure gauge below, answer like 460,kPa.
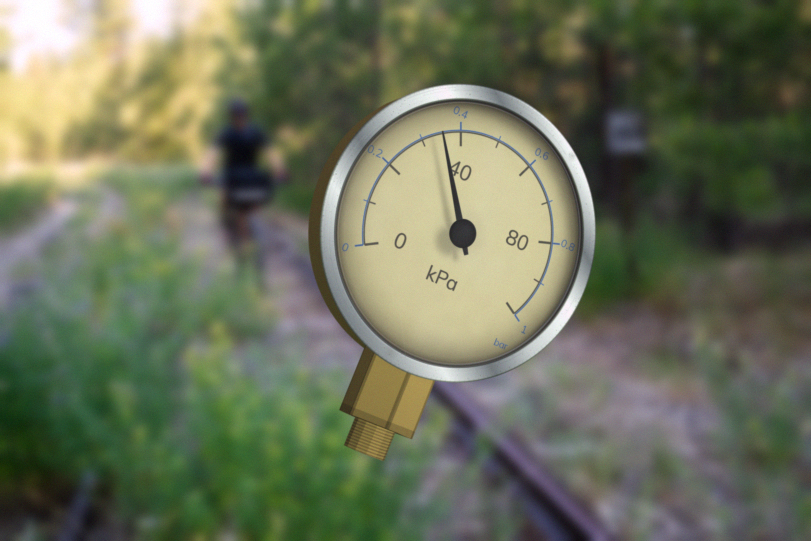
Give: 35,kPa
